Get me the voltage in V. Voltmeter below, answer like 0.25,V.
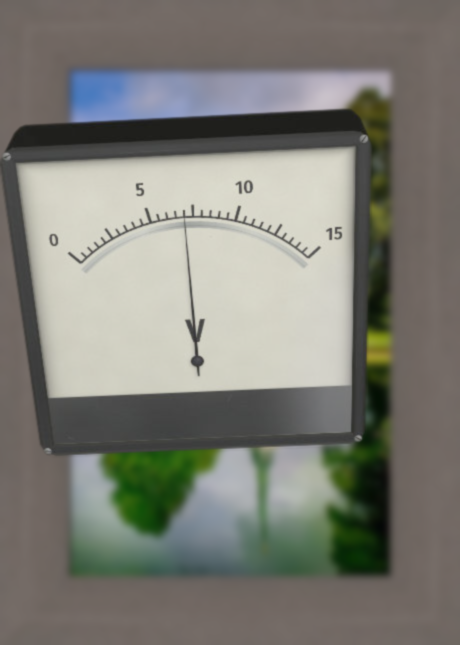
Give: 7,V
